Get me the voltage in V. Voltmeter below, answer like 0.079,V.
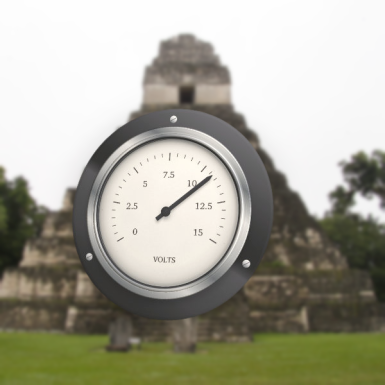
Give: 10.75,V
